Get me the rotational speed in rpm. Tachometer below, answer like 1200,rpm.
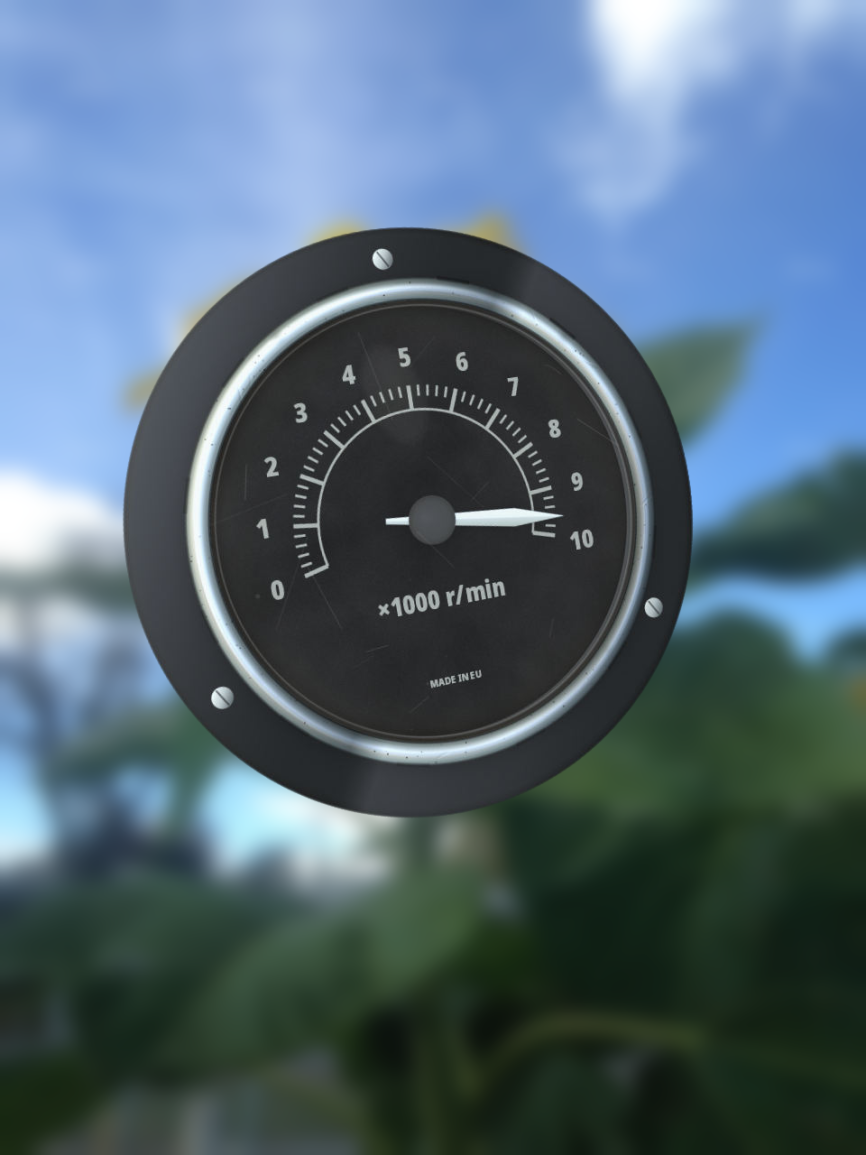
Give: 9600,rpm
